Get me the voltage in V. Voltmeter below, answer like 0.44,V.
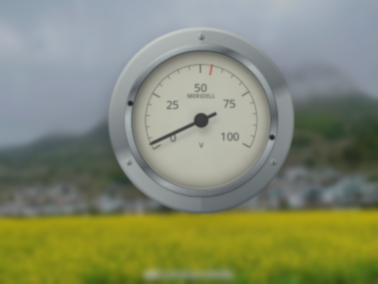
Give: 2.5,V
